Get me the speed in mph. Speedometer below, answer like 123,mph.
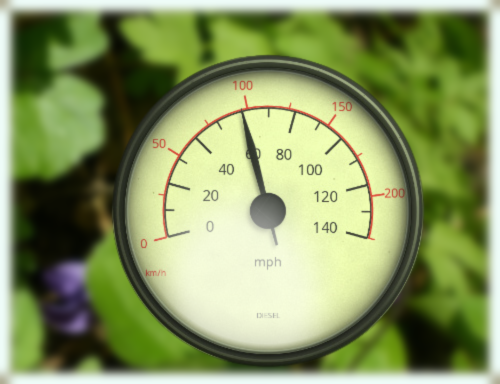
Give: 60,mph
